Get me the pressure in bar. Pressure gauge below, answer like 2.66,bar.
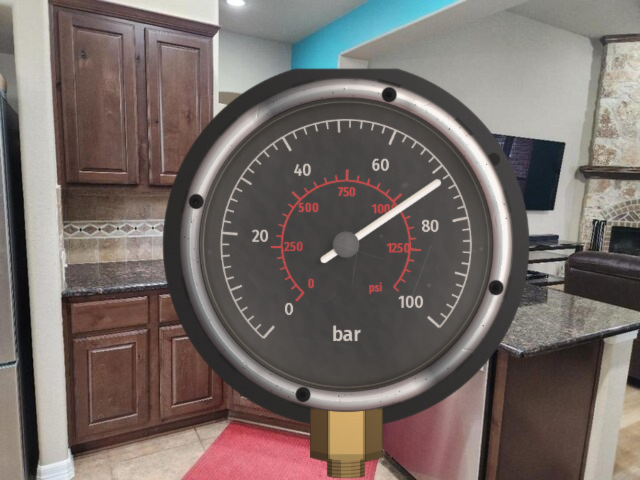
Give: 72,bar
